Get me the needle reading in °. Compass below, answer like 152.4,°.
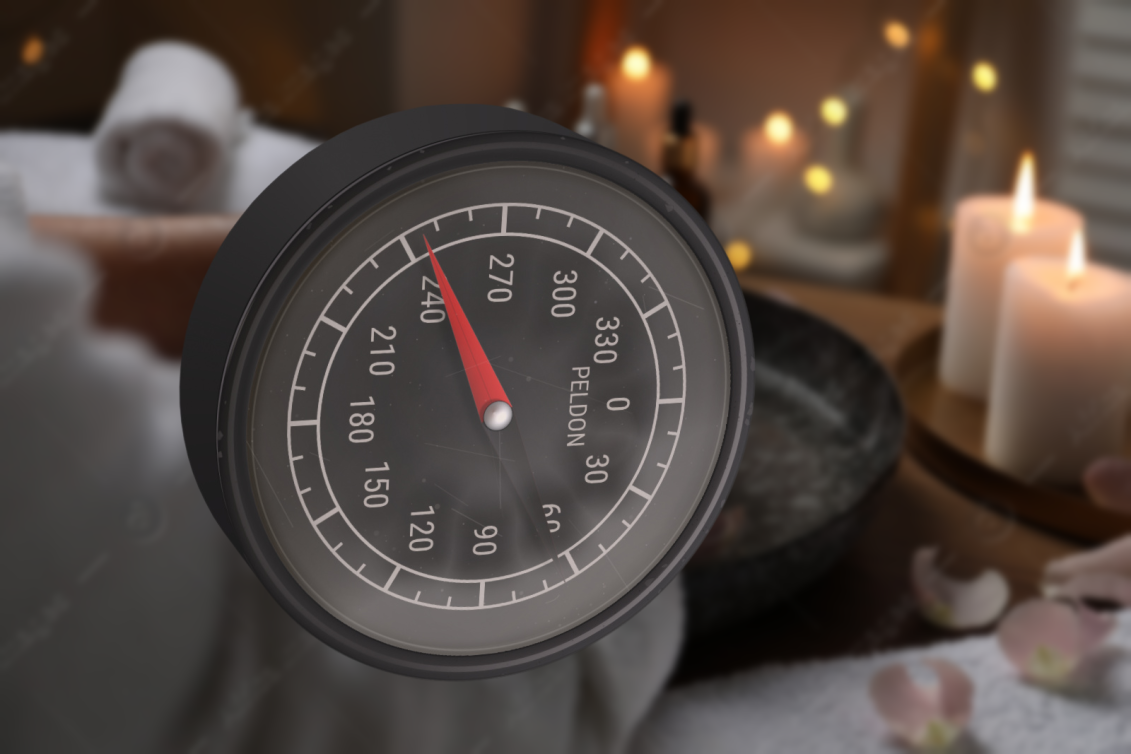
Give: 245,°
